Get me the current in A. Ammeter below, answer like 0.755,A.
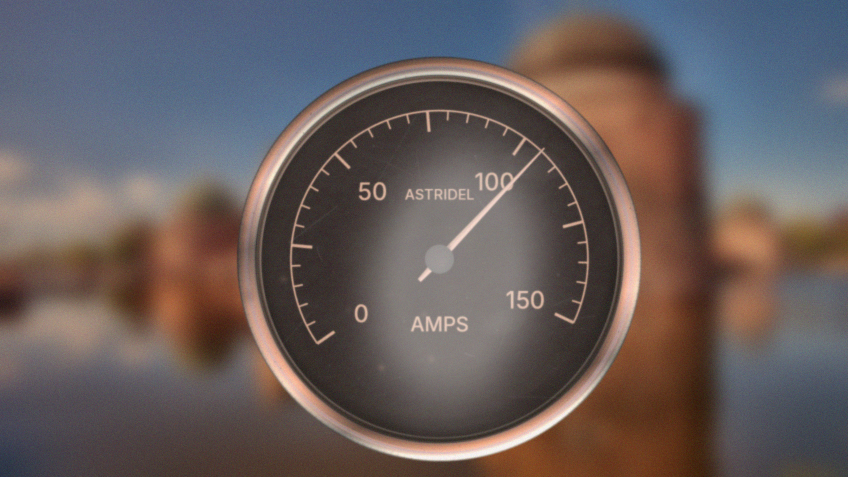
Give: 105,A
